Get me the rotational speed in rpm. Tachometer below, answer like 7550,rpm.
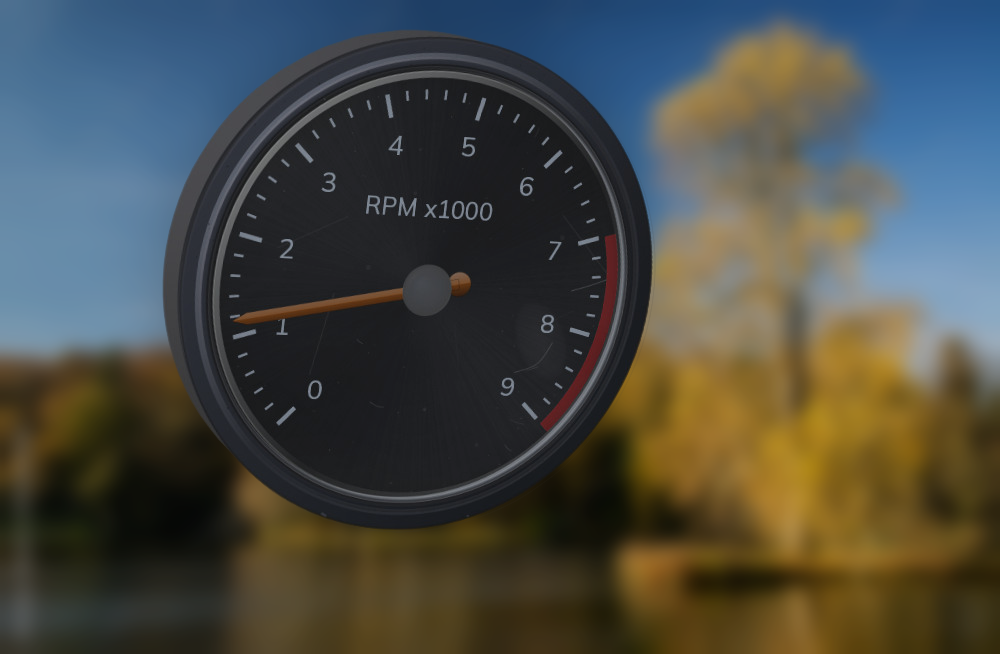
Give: 1200,rpm
